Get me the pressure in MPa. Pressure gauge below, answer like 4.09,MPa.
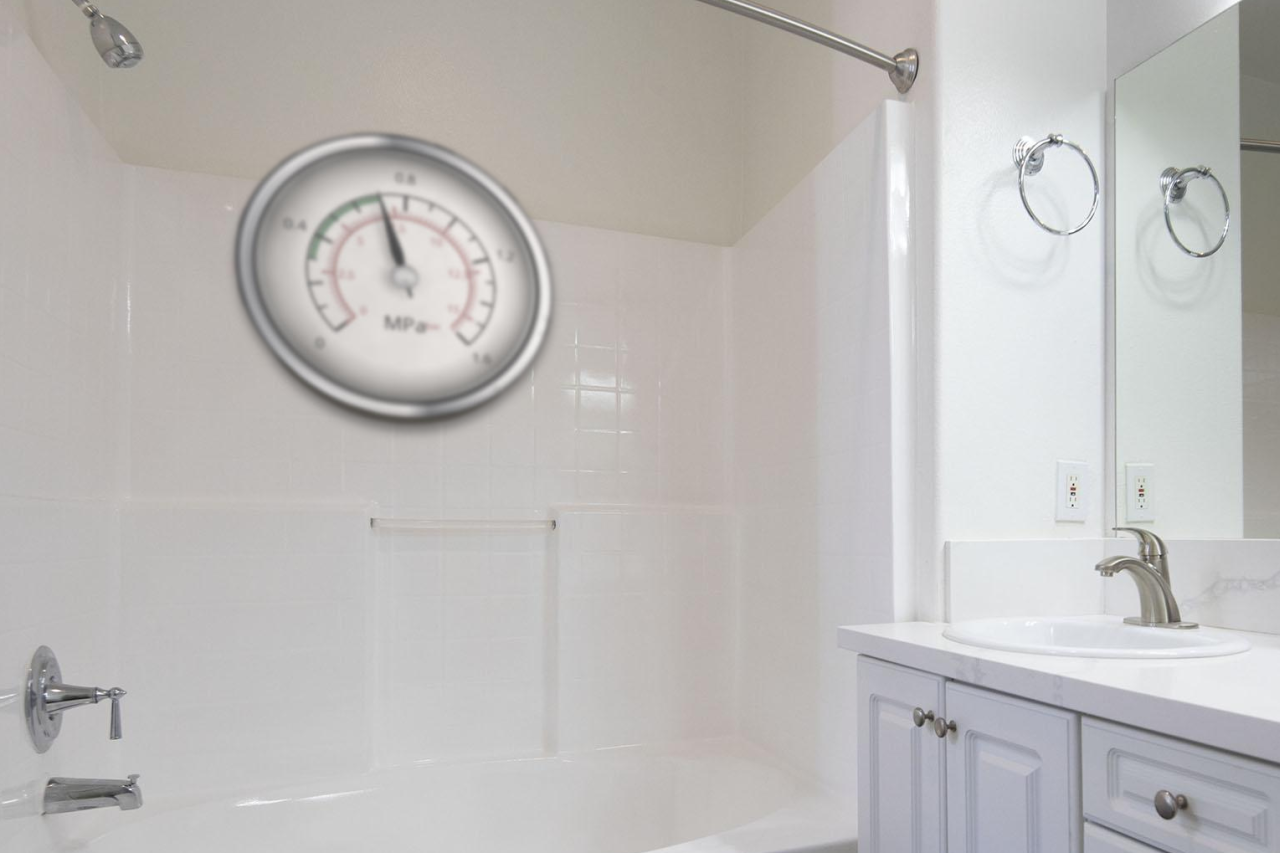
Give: 0.7,MPa
